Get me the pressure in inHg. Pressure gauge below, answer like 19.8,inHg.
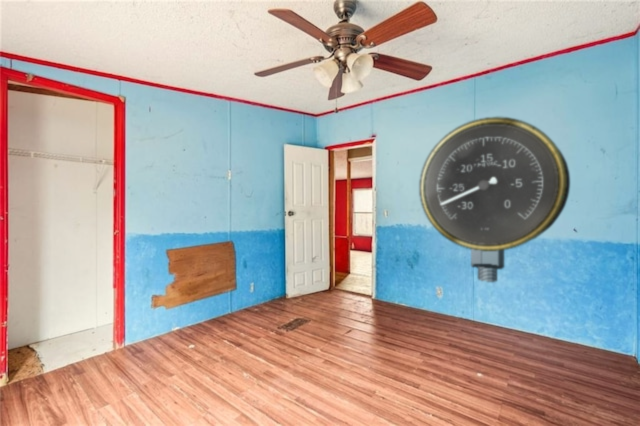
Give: -27.5,inHg
